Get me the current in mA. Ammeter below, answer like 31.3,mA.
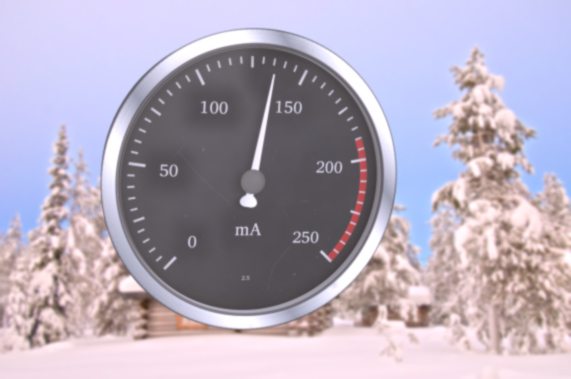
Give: 135,mA
